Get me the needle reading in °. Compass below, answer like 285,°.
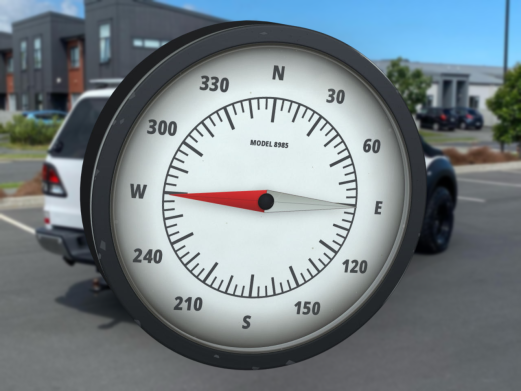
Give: 270,°
